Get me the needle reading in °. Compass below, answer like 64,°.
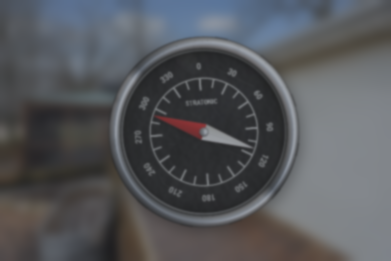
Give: 292.5,°
